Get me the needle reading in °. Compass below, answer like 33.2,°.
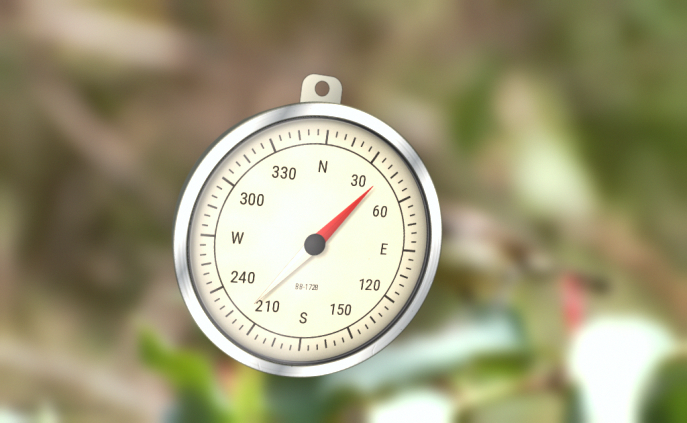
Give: 40,°
